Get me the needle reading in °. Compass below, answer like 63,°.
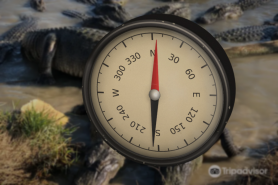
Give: 5,°
